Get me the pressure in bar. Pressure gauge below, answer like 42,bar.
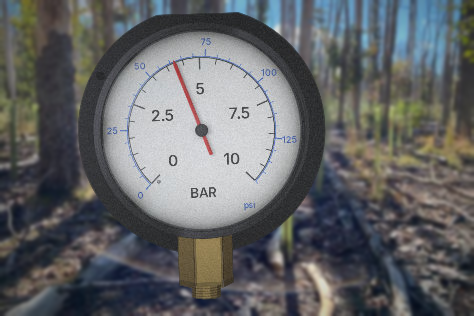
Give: 4.25,bar
